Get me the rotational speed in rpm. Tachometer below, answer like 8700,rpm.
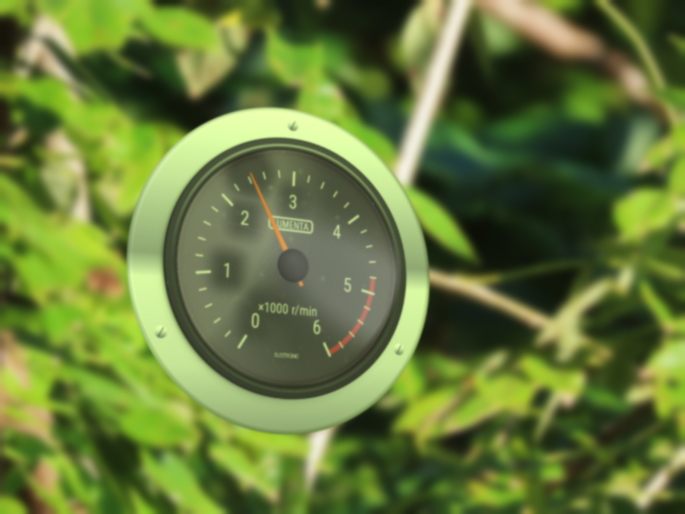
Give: 2400,rpm
